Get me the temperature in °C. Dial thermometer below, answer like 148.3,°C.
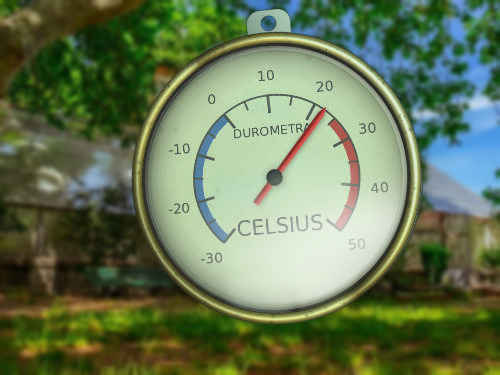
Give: 22.5,°C
